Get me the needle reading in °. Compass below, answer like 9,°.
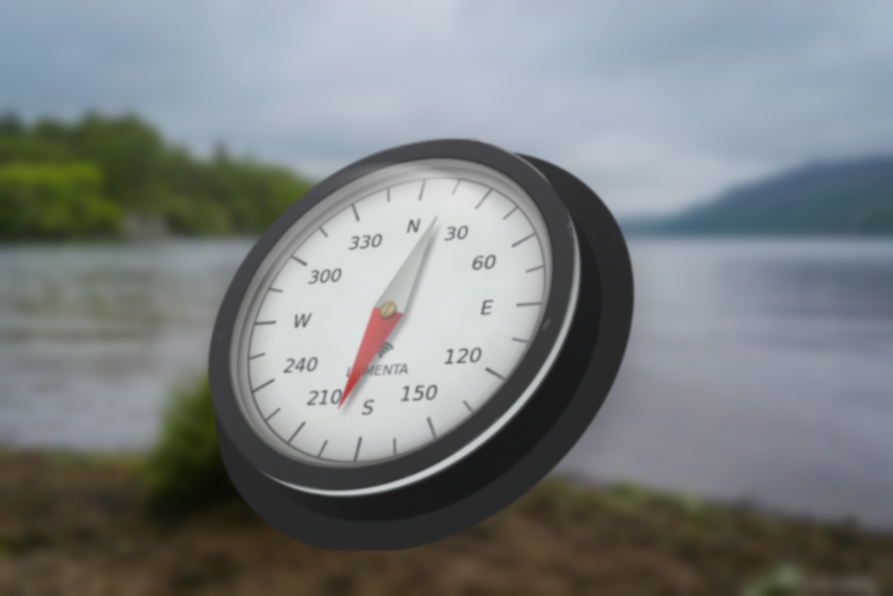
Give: 195,°
